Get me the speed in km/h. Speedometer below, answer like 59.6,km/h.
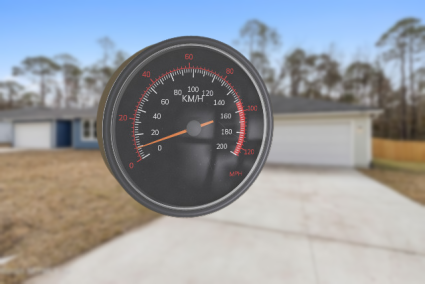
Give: 10,km/h
